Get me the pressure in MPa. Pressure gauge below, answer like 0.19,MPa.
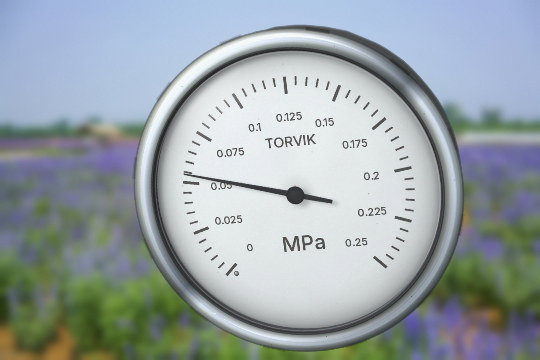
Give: 0.055,MPa
